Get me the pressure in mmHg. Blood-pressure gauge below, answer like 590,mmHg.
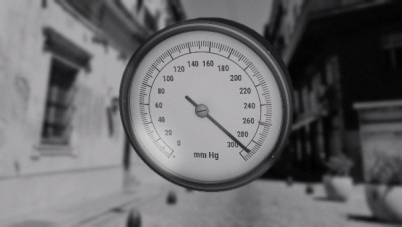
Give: 290,mmHg
